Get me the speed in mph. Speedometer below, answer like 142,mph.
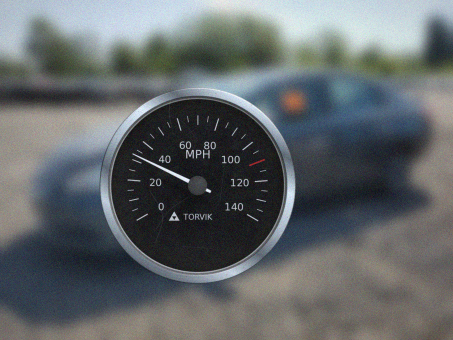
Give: 32.5,mph
